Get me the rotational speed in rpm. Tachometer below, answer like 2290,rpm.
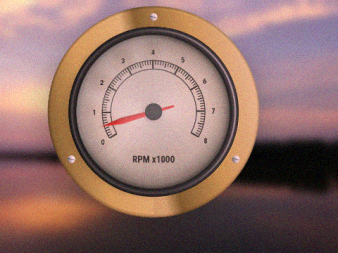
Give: 500,rpm
